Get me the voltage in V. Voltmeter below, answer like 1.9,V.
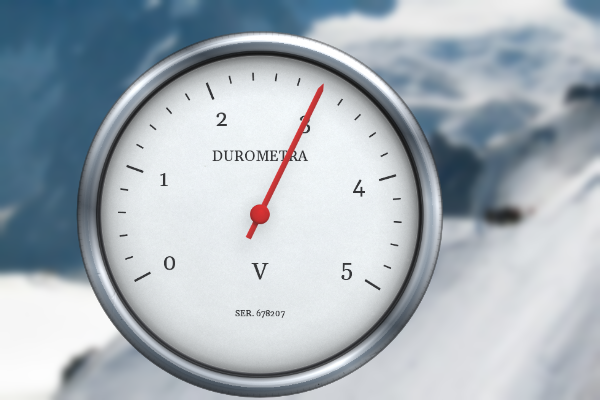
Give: 3,V
